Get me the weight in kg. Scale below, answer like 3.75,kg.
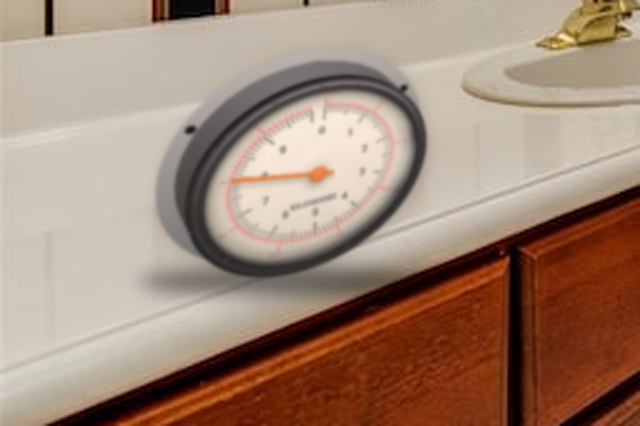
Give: 8,kg
